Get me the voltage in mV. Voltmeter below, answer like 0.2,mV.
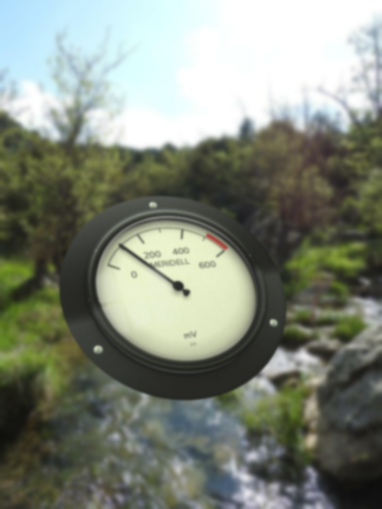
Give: 100,mV
